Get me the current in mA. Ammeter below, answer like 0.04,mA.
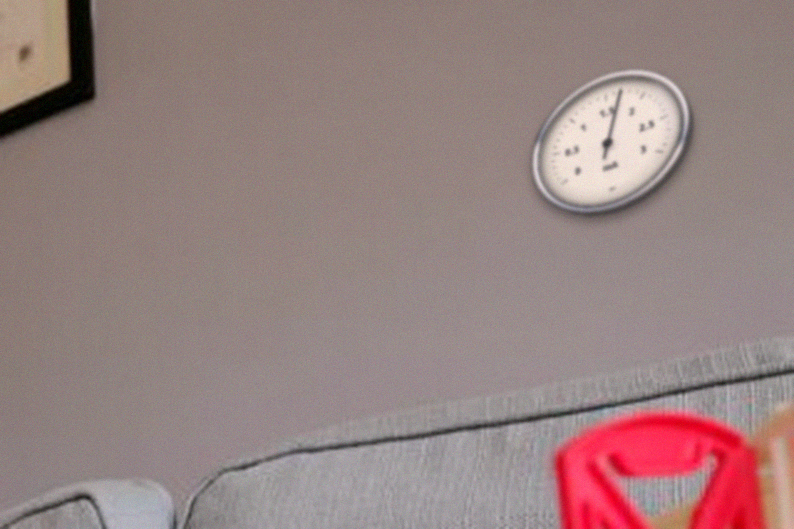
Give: 1.7,mA
